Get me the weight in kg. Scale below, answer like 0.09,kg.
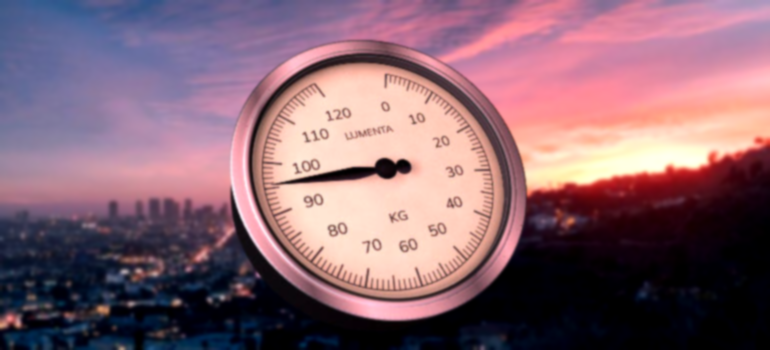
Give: 95,kg
